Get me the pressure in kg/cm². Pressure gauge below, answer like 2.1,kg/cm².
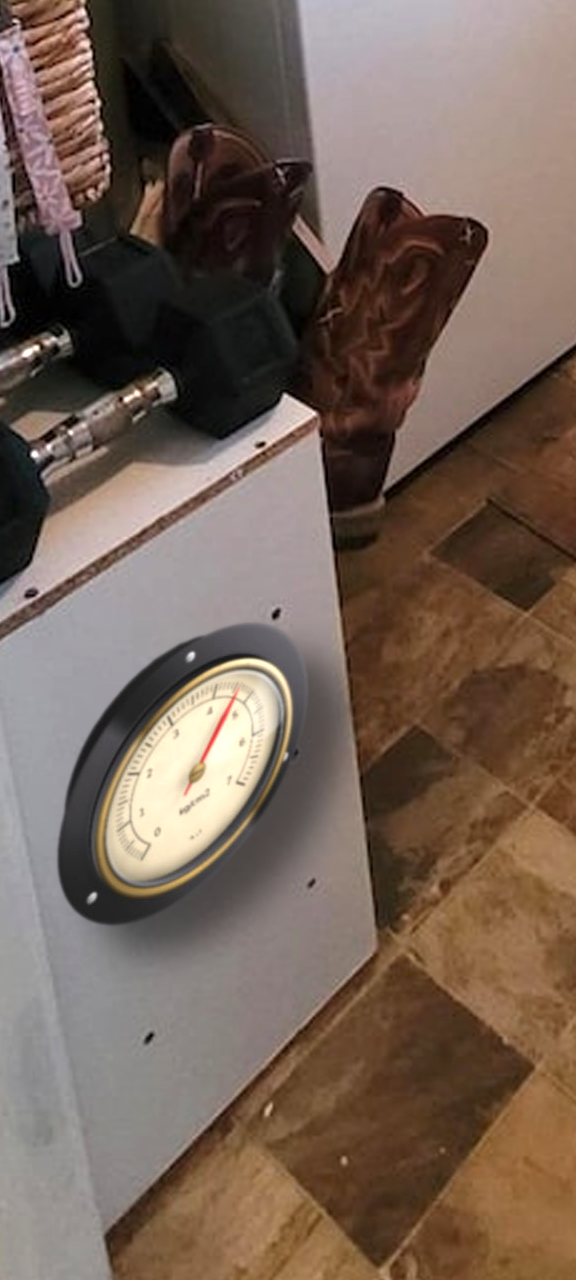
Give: 4.5,kg/cm²
